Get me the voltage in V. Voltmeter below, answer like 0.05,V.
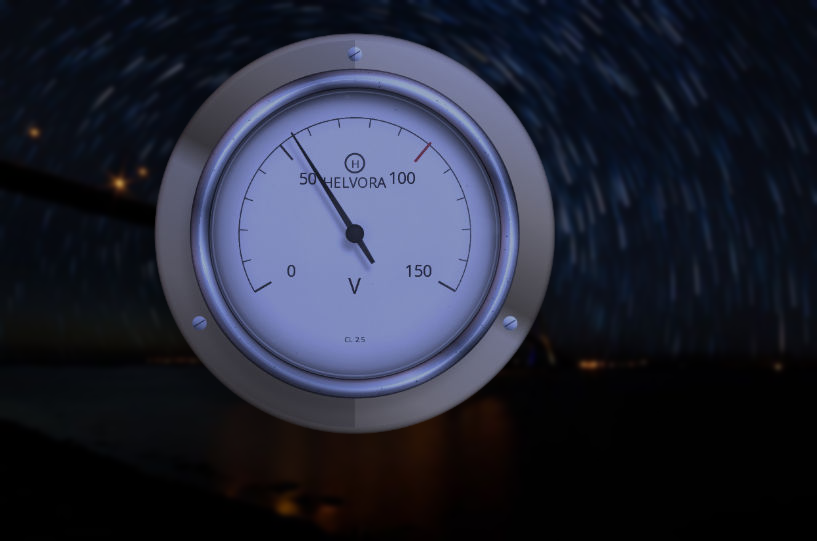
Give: 55,V
